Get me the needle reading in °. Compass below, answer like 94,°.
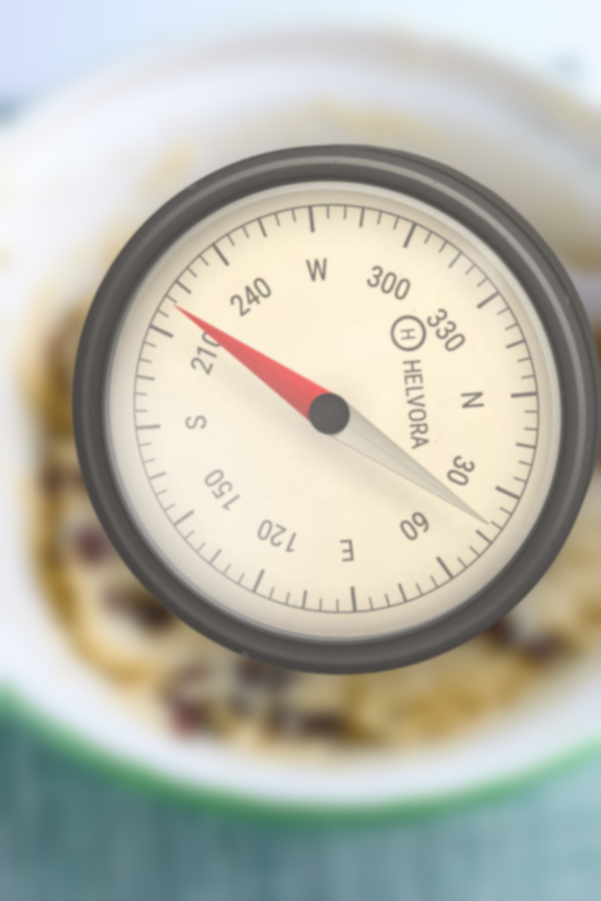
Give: 220,°
